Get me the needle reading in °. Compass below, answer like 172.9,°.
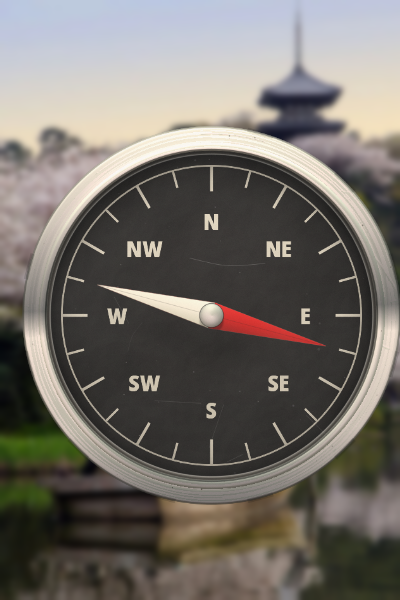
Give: 105,°
